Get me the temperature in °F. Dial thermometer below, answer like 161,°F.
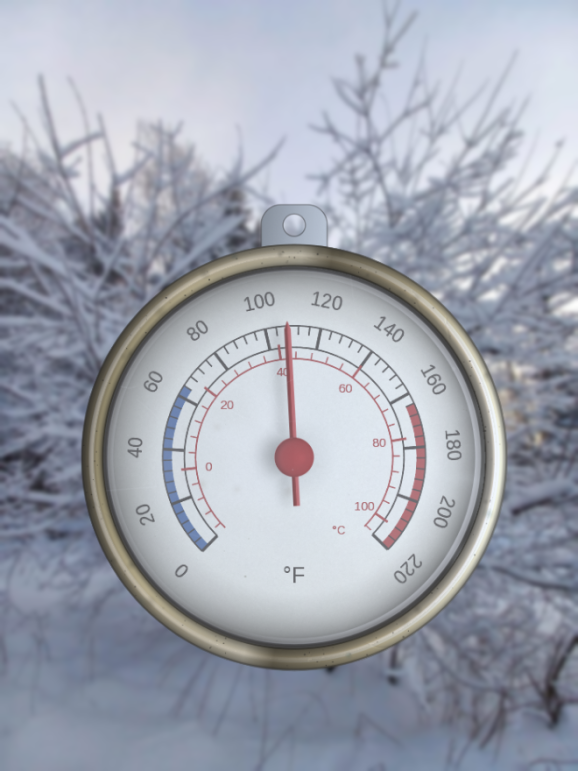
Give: 108,°F
